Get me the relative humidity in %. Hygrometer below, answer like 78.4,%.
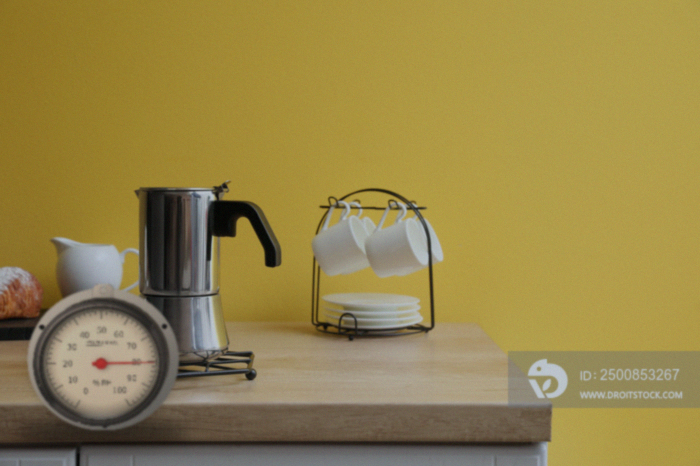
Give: 80,%
